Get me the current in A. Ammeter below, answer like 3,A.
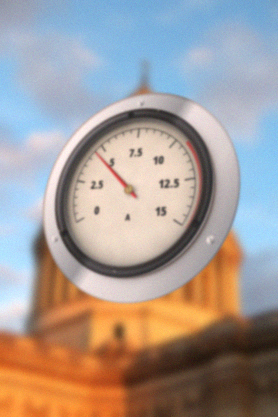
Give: 4.5,A
